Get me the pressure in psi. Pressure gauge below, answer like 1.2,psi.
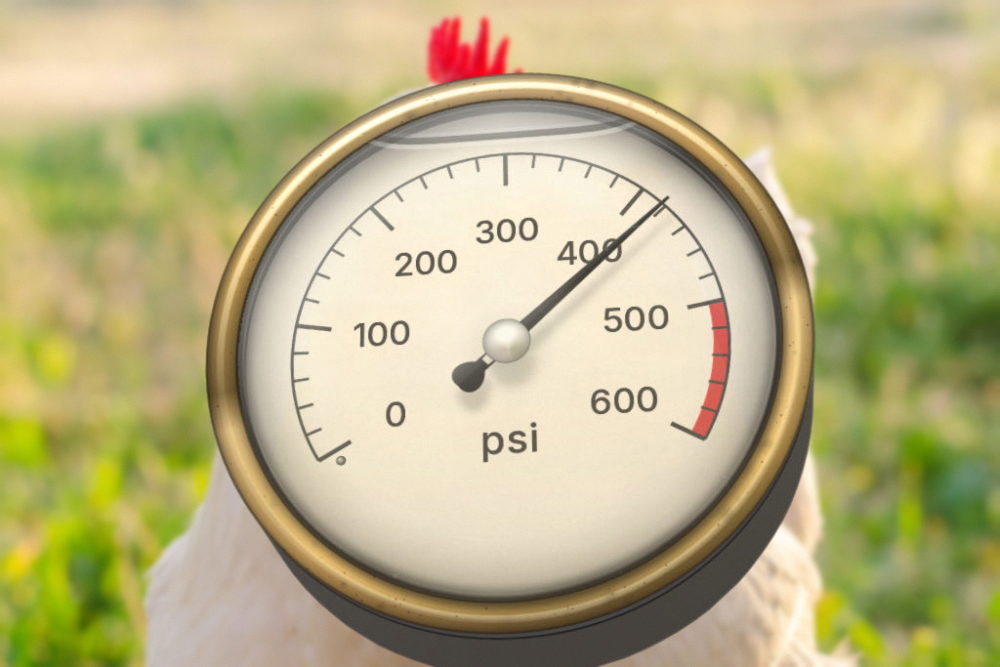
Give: 420,psi
